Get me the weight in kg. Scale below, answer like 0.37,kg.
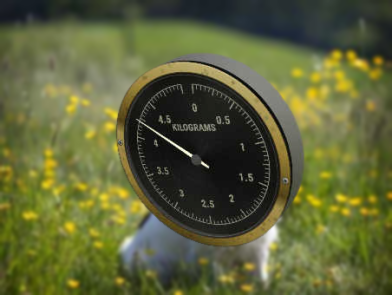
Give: 4.25,kg
